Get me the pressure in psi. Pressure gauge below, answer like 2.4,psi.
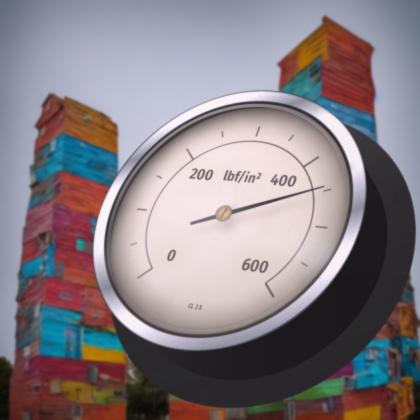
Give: 450,psi
